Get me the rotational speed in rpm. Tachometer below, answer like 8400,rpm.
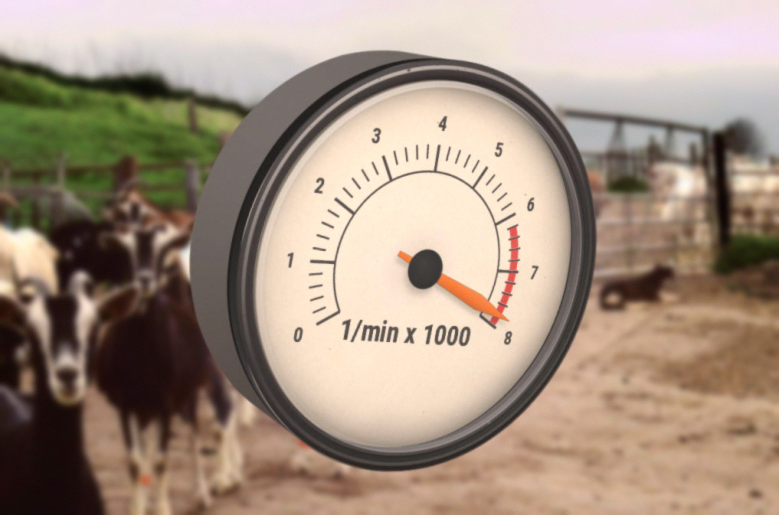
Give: 7800,rpm
